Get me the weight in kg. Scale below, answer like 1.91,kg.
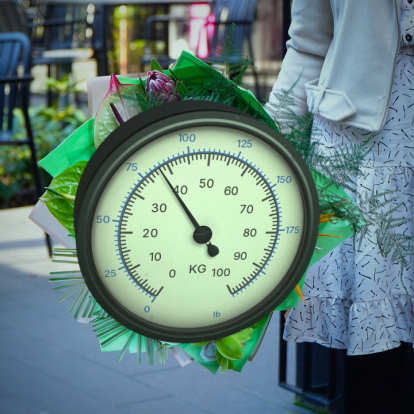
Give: 38,kg
